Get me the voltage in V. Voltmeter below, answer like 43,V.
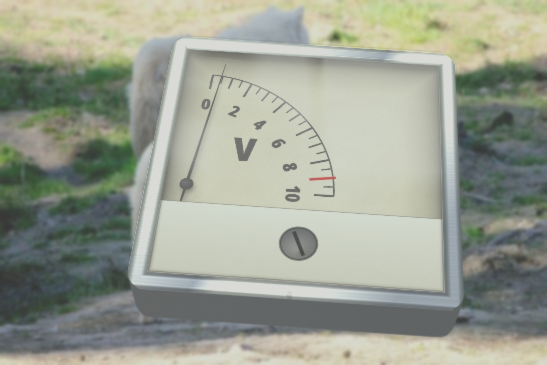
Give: 0.5,V
